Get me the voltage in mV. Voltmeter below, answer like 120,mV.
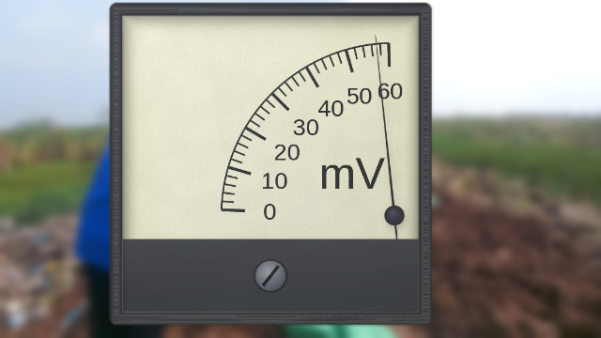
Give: 57,mV
